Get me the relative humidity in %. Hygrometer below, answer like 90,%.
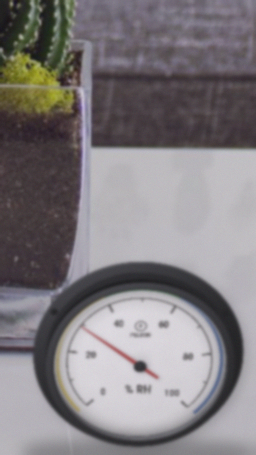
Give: 30,%
